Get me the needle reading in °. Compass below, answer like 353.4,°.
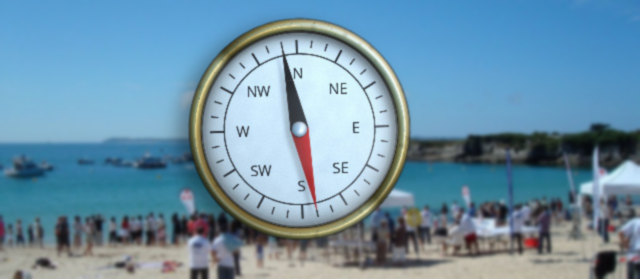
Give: 170,°
